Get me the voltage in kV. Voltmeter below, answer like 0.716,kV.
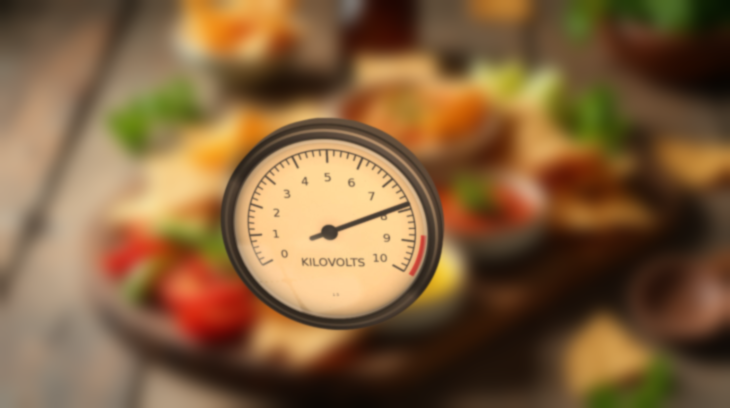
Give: 7.8,kV
